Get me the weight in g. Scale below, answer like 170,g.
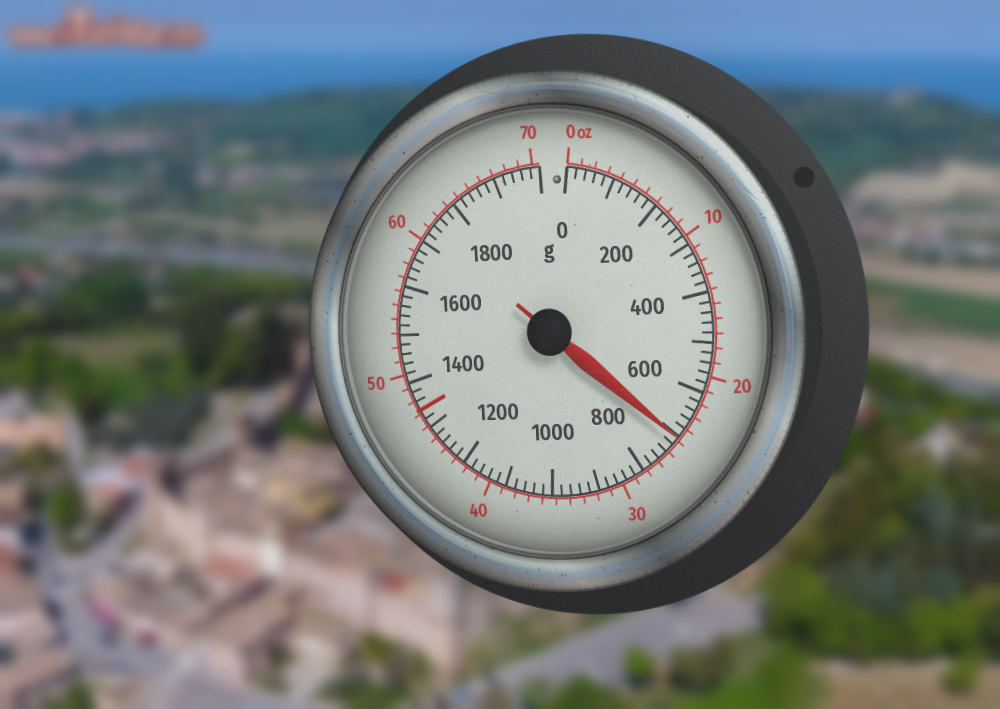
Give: 700,g
